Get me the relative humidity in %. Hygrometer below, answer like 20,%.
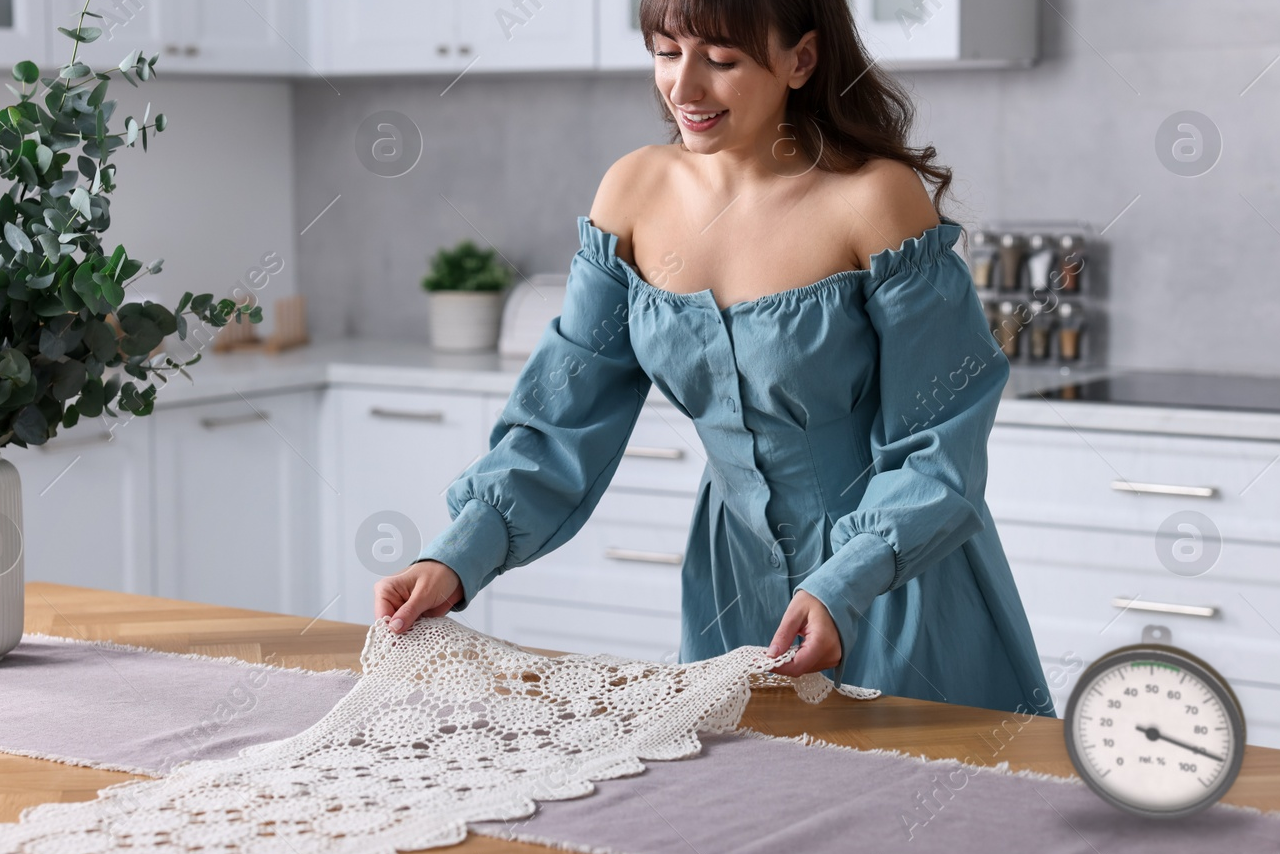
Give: 90,%
